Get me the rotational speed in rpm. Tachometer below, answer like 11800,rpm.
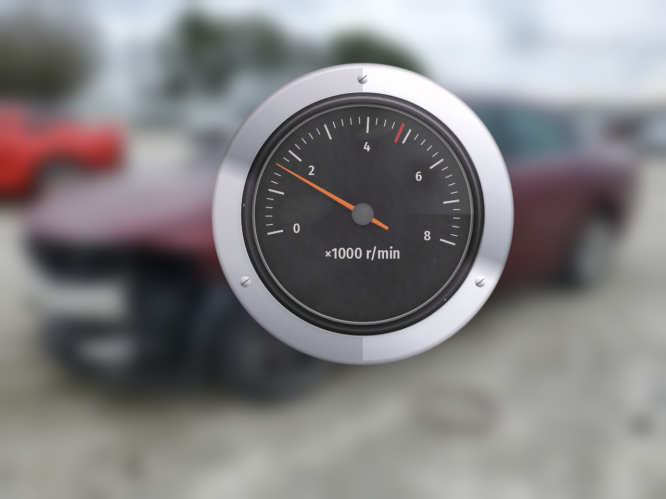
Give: 1600,rpm
